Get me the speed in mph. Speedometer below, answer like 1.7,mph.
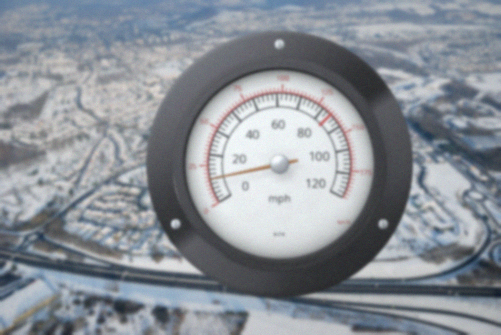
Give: 10,mph
